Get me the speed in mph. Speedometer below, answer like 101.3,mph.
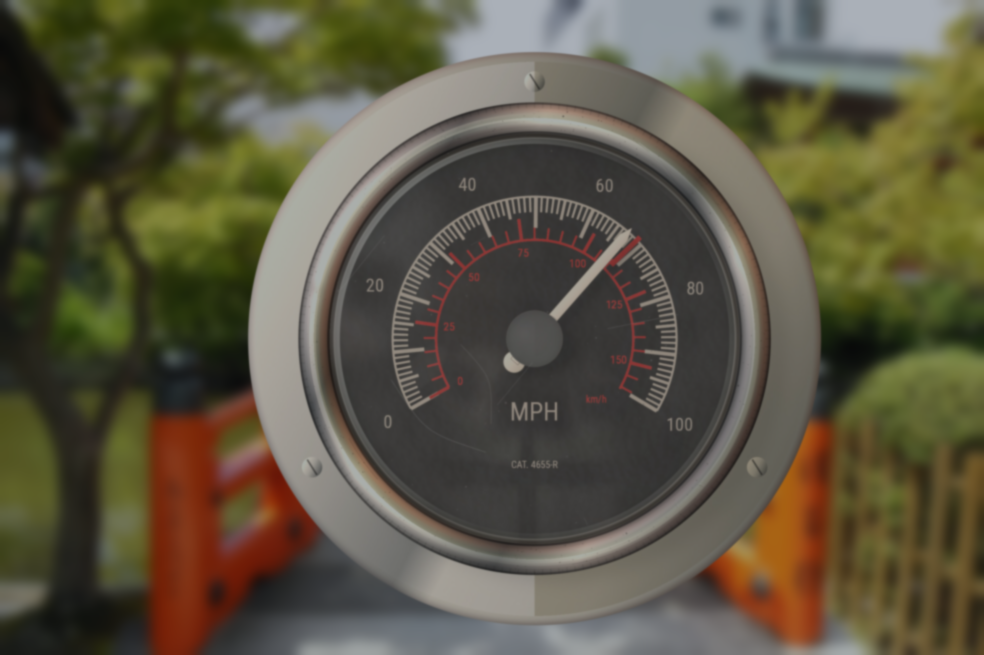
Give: 67,mph
